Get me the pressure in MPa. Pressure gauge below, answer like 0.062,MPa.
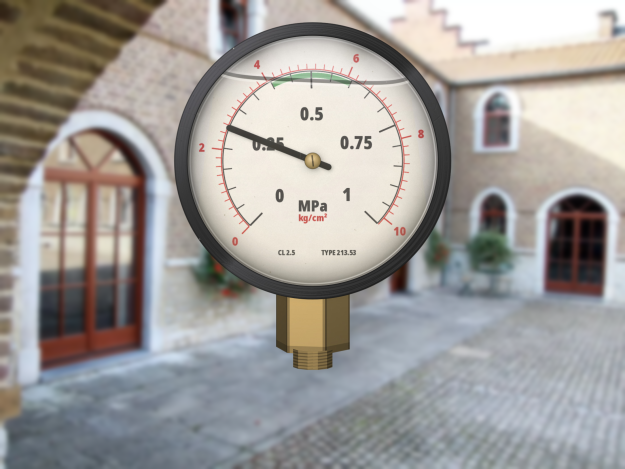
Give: 0.25,MPa
